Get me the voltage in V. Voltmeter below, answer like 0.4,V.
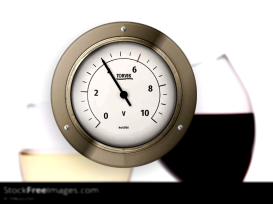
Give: 4,V
